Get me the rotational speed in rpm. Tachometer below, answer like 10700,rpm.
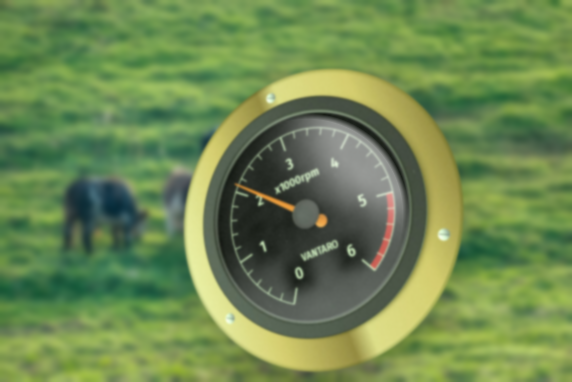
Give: 2100,rpm
